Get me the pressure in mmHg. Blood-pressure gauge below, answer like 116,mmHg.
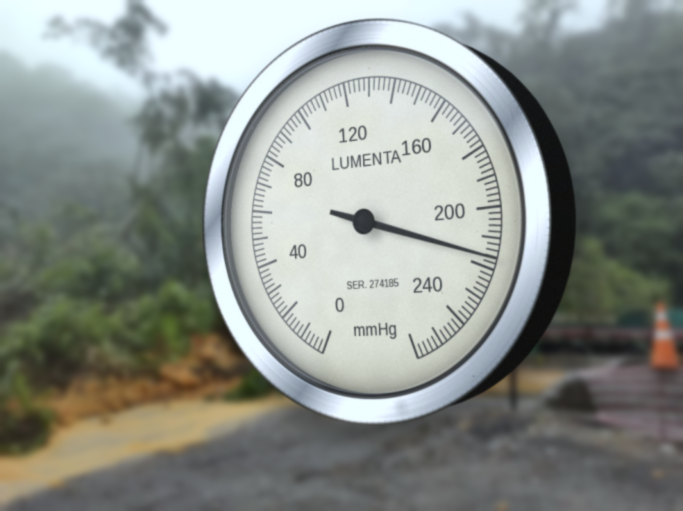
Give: 216,mmHg
